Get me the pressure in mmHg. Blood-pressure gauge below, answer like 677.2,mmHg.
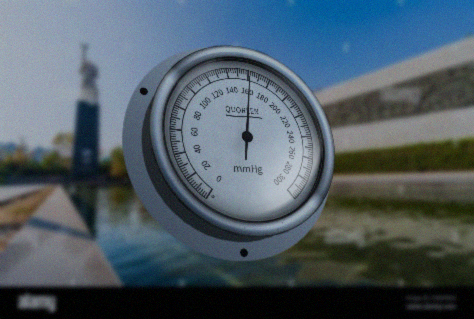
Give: 160,mmHg
